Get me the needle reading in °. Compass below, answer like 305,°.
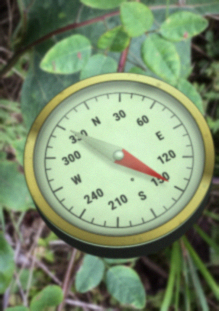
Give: 150,°
